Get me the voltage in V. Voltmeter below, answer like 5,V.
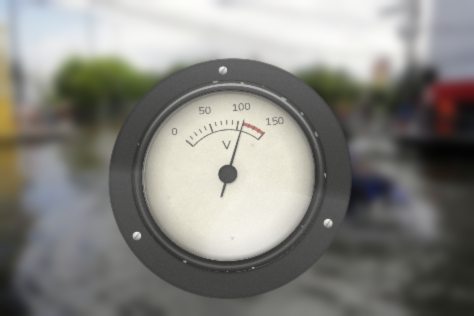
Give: 110,V
